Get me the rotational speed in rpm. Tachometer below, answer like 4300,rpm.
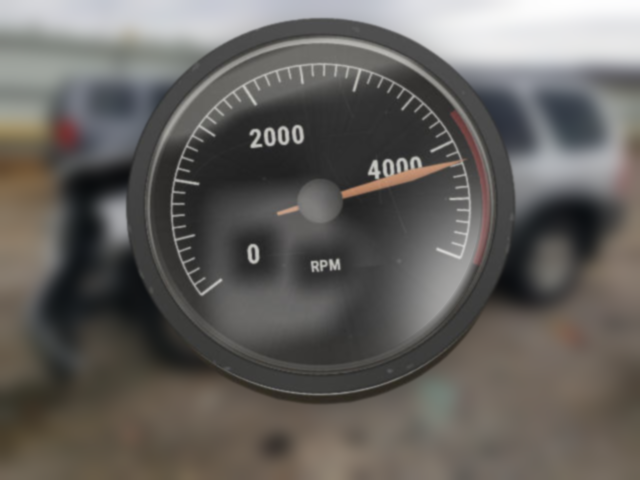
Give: 4200,rpm
